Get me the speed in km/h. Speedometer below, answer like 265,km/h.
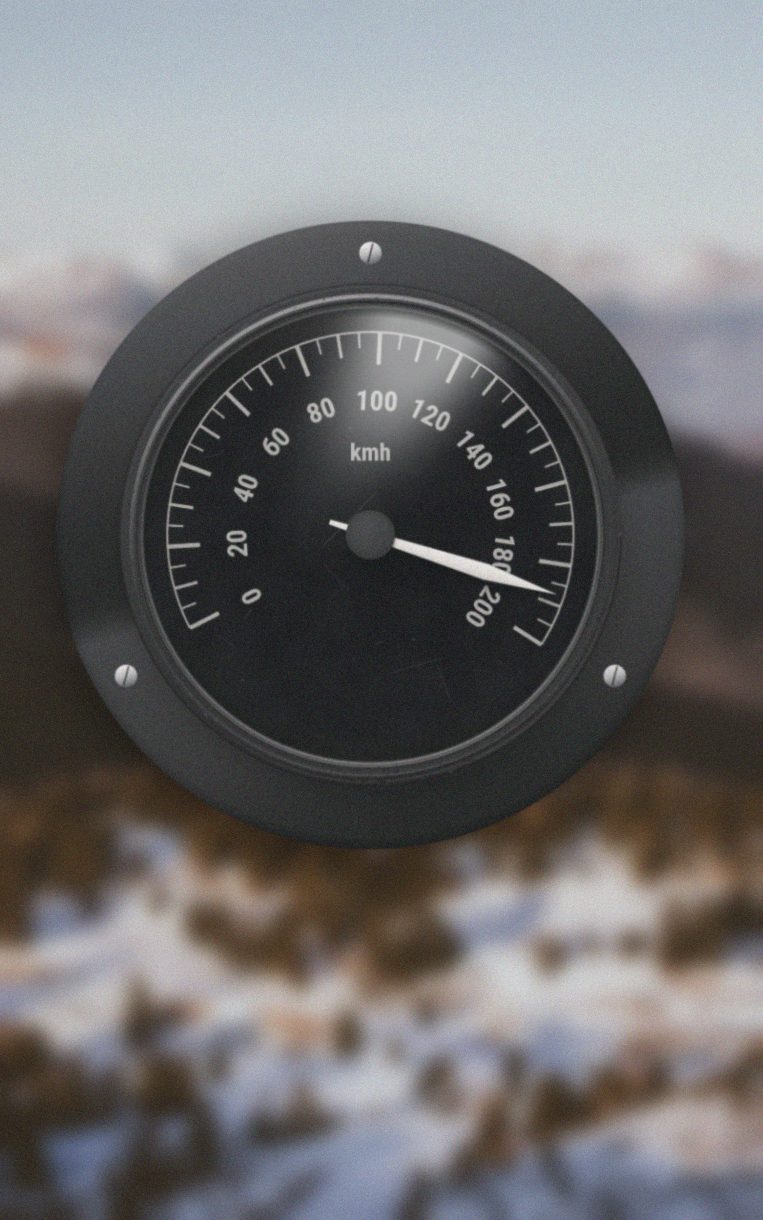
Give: 187.5,km/h
